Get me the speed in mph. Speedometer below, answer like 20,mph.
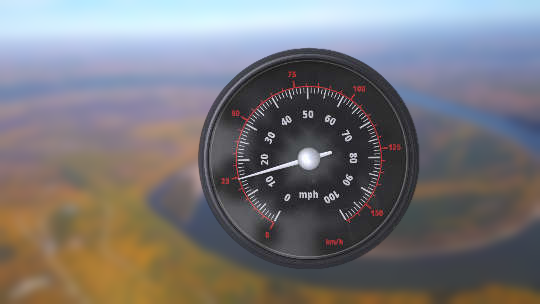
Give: 15,mph
